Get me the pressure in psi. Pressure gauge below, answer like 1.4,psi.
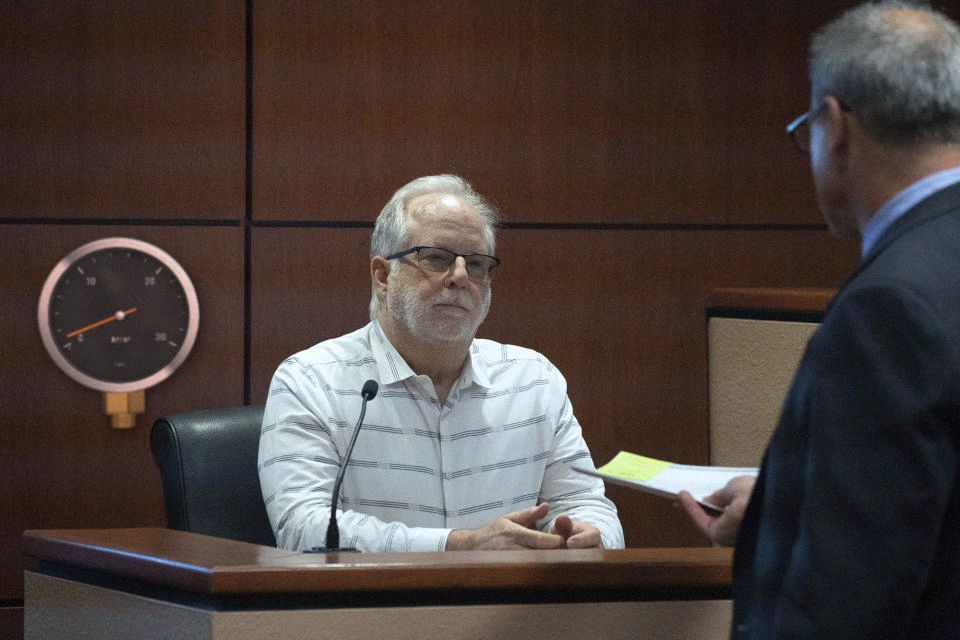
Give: 1,psi
